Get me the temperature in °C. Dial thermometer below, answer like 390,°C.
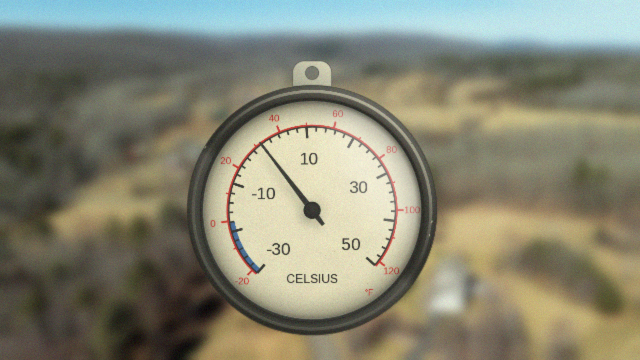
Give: 0,°C
